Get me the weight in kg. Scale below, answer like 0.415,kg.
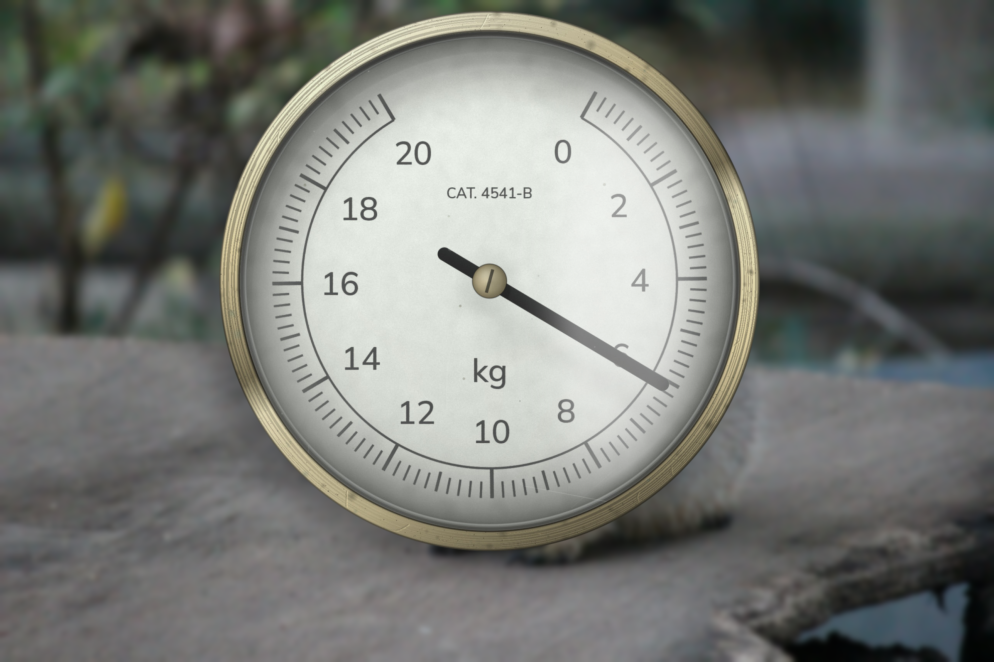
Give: 6.1,kg
